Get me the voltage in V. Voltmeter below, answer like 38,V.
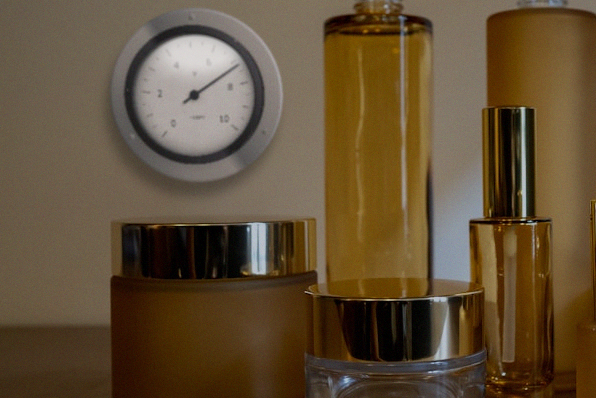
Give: 7.25,V
